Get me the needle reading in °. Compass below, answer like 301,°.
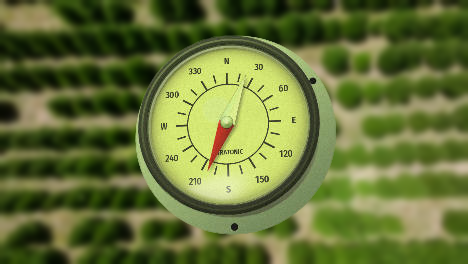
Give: 202.5,°
